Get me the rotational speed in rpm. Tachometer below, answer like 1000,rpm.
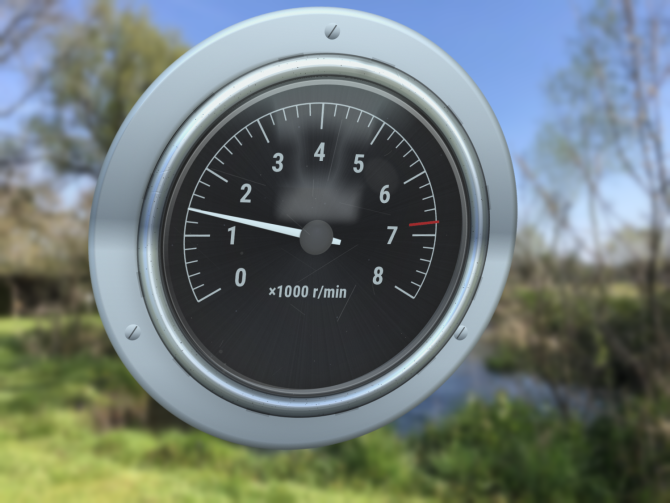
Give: 1400,rpm
